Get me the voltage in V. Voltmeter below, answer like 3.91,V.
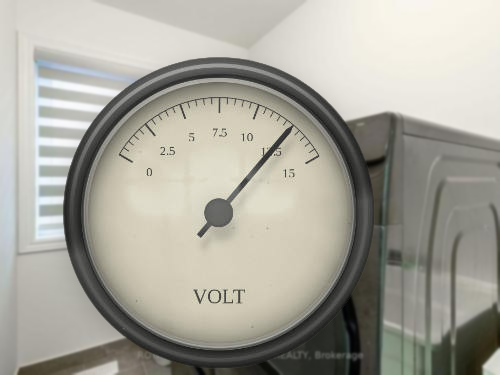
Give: 12.5,V
